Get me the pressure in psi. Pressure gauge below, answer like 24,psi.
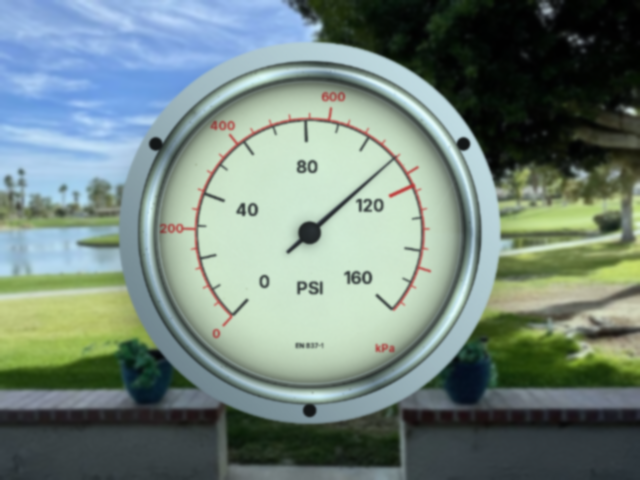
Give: 110,psi
